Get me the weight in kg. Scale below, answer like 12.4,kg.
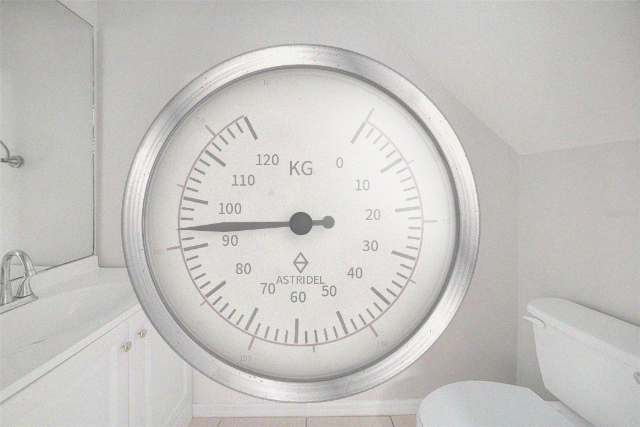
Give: 94,kg
